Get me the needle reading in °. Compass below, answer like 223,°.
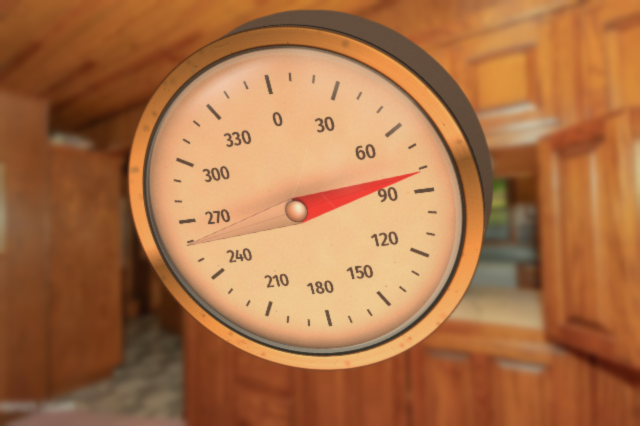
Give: 80,°
